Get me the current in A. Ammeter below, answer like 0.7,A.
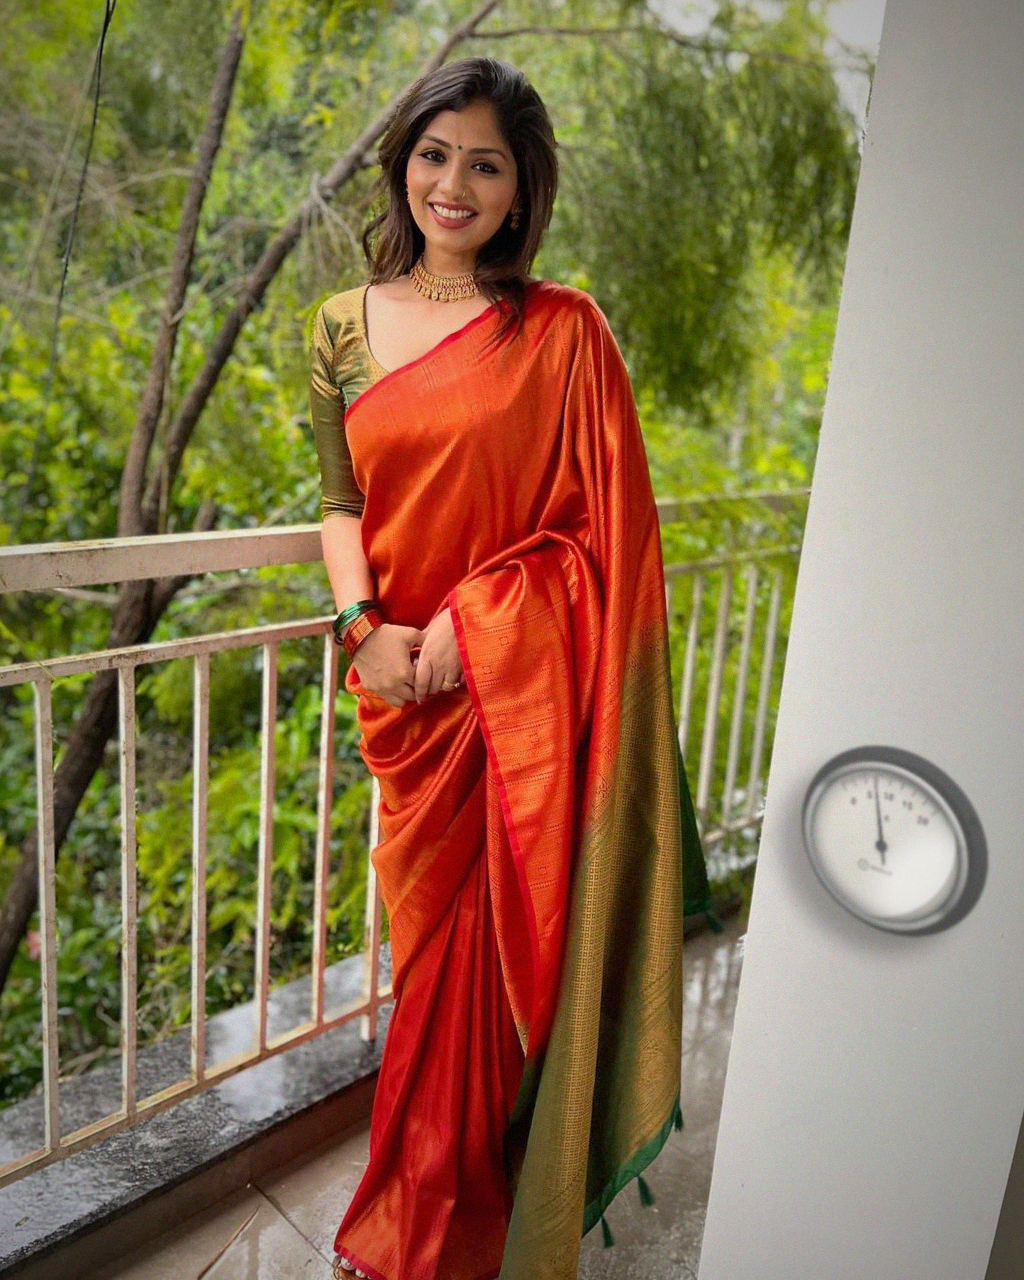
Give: 7.5,A
